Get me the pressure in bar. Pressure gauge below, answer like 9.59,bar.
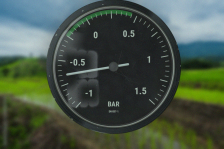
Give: -0.65,bar
